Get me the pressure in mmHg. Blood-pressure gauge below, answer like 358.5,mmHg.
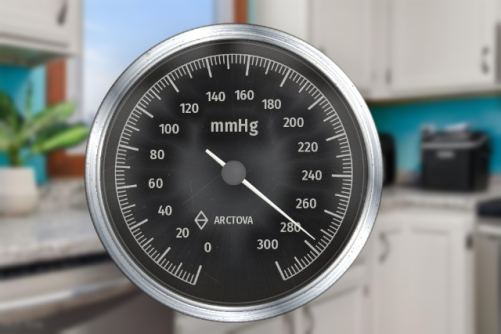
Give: 276,mmHg
